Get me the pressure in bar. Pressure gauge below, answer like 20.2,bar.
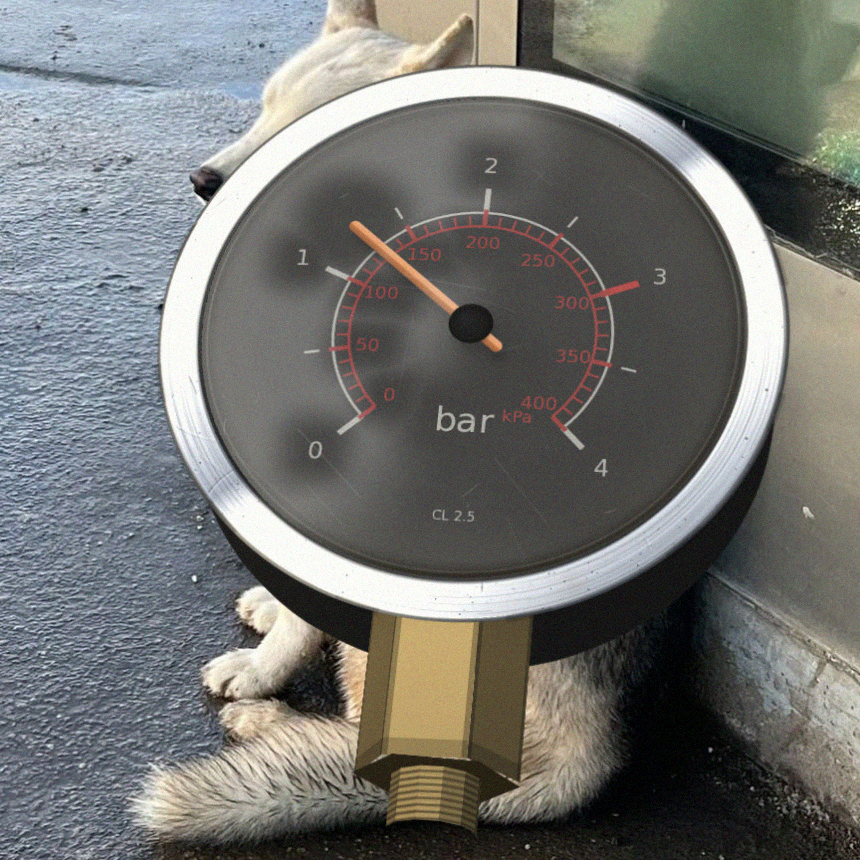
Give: 1.25,bar
